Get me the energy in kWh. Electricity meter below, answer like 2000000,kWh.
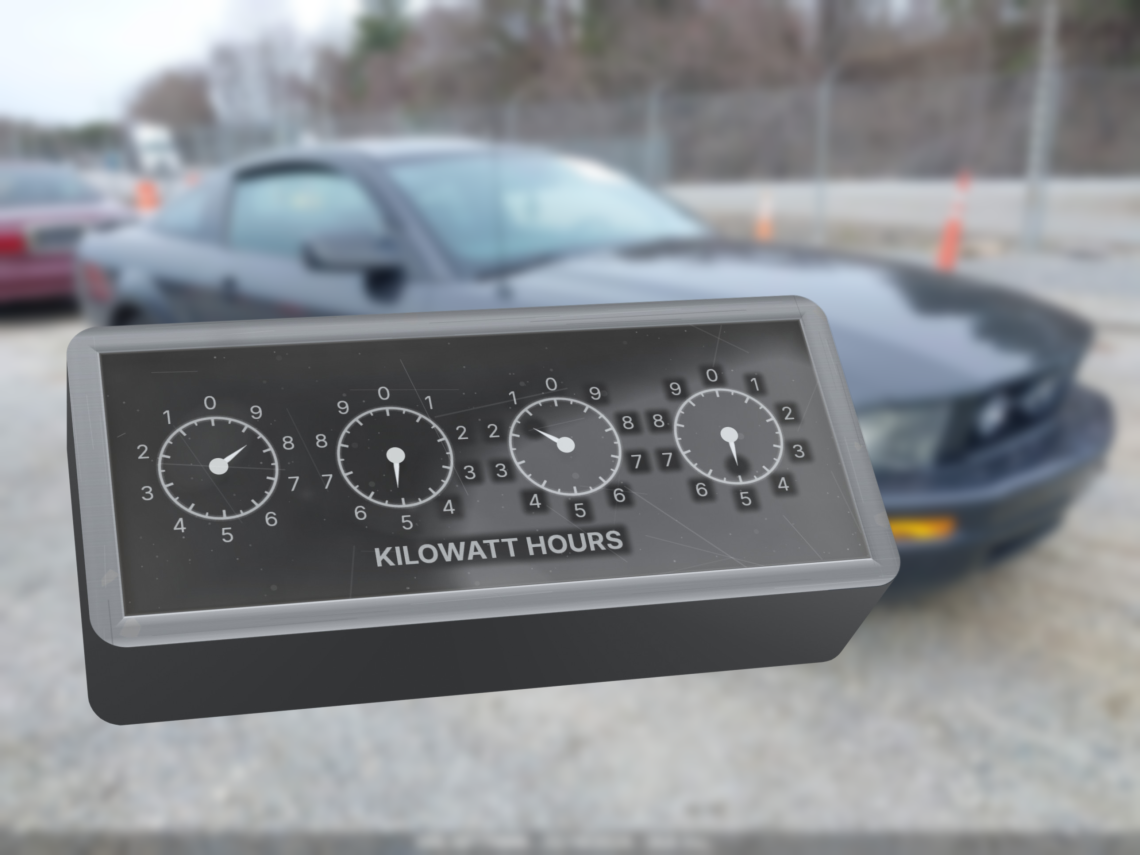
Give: 8515,kWh
